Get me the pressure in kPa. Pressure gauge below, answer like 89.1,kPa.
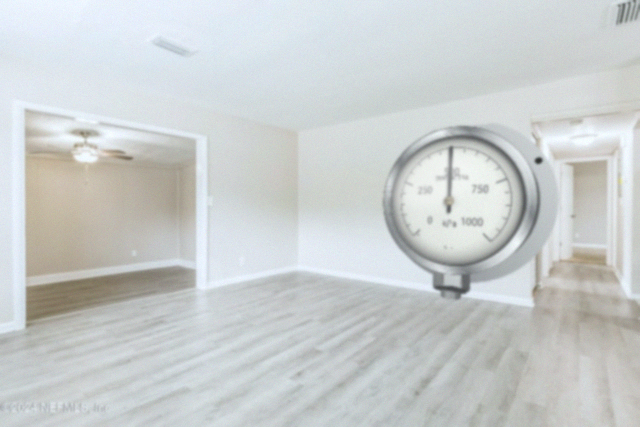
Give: 500,kPa
